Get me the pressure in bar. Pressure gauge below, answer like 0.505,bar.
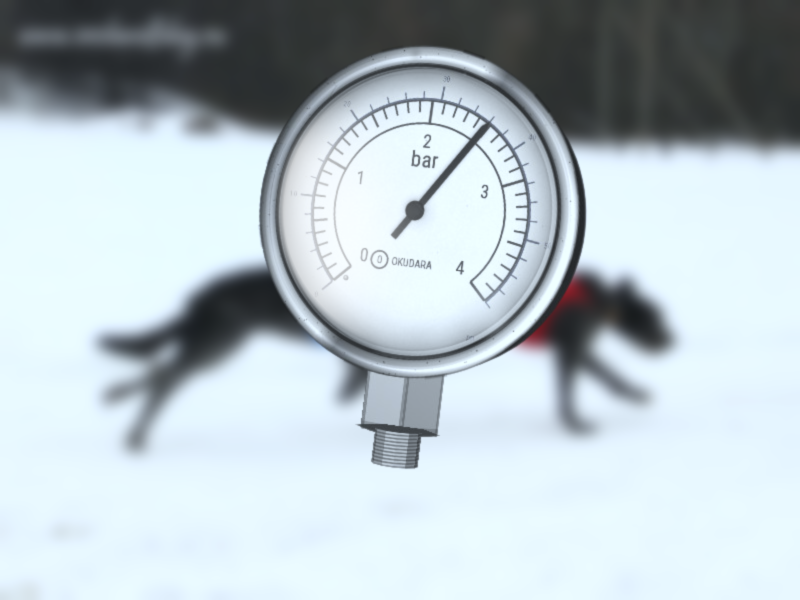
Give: 2.5,bar
